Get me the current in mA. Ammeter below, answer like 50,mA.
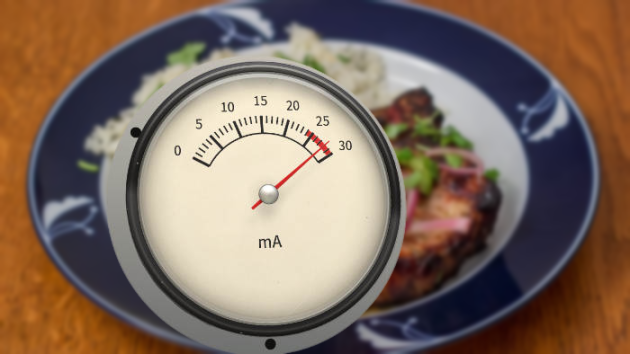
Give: 28,mA
